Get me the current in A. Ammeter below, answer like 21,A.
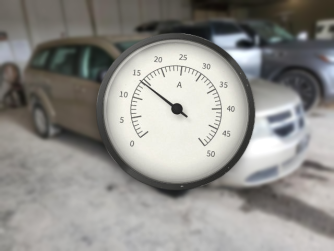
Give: 14,A
